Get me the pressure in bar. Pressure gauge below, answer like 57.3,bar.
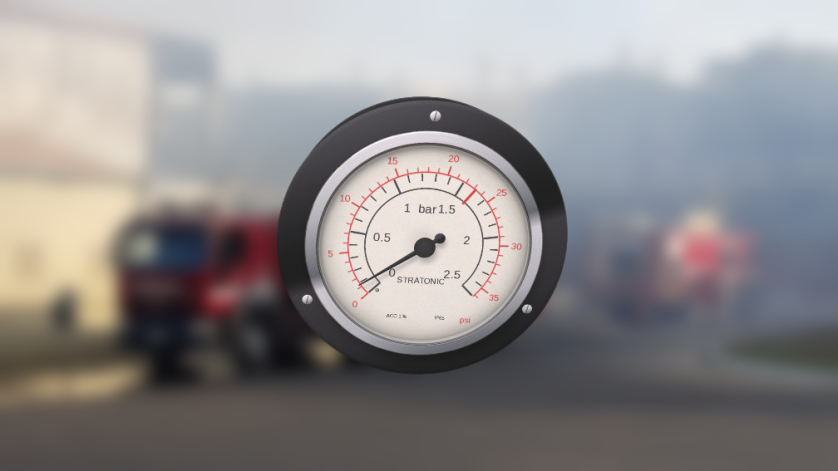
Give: 0.1,bar
